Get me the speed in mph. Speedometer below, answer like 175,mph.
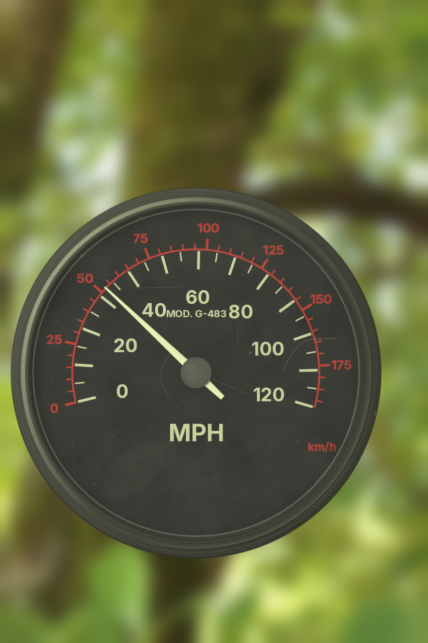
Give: 32.5,mph
